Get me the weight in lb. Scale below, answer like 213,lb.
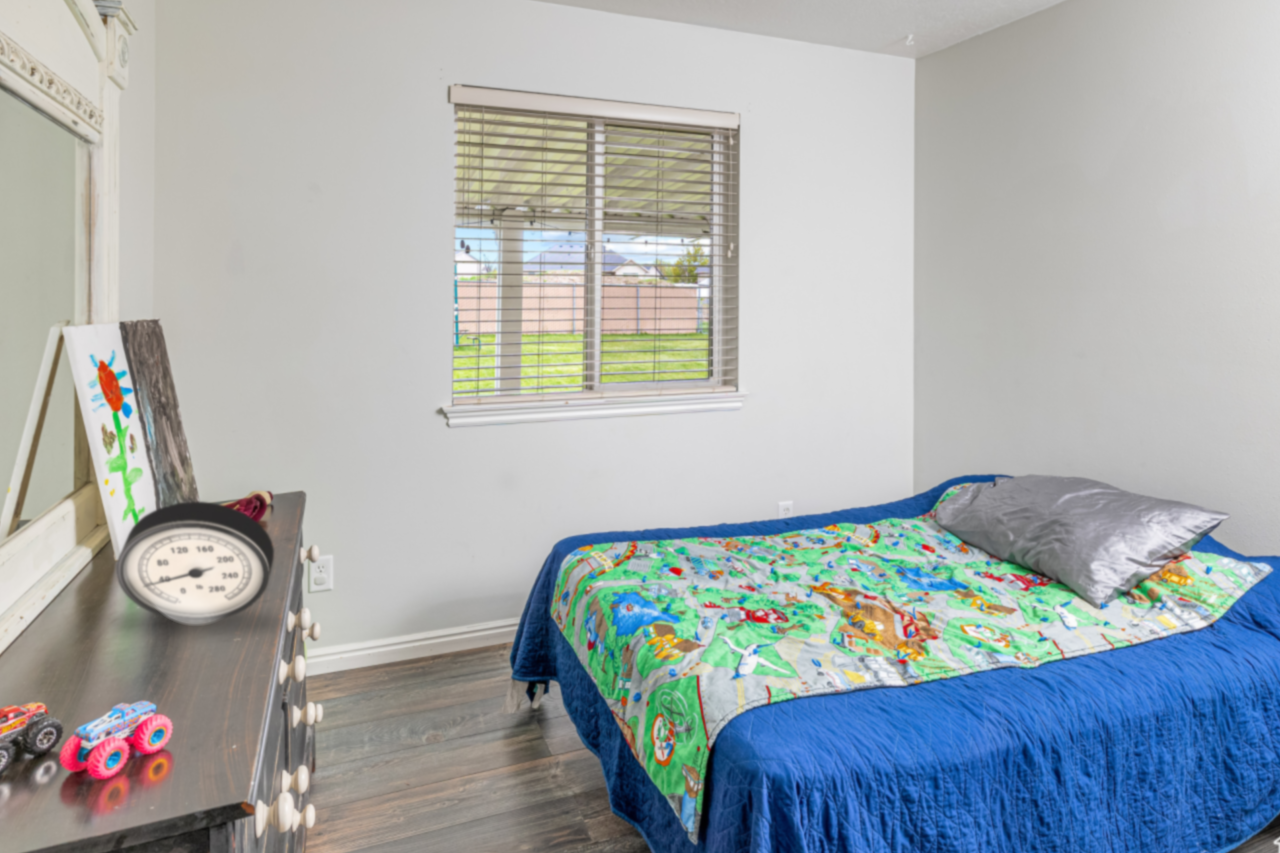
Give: 40,lb
